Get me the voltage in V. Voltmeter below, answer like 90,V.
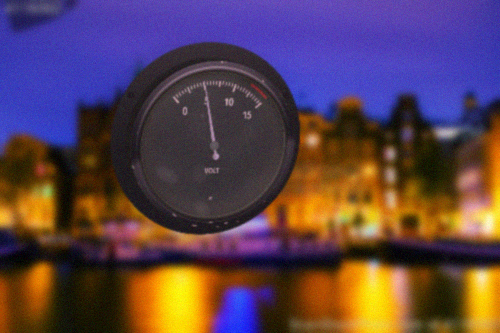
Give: 5,V
